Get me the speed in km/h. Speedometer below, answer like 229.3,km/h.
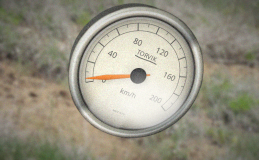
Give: 5,km/h
